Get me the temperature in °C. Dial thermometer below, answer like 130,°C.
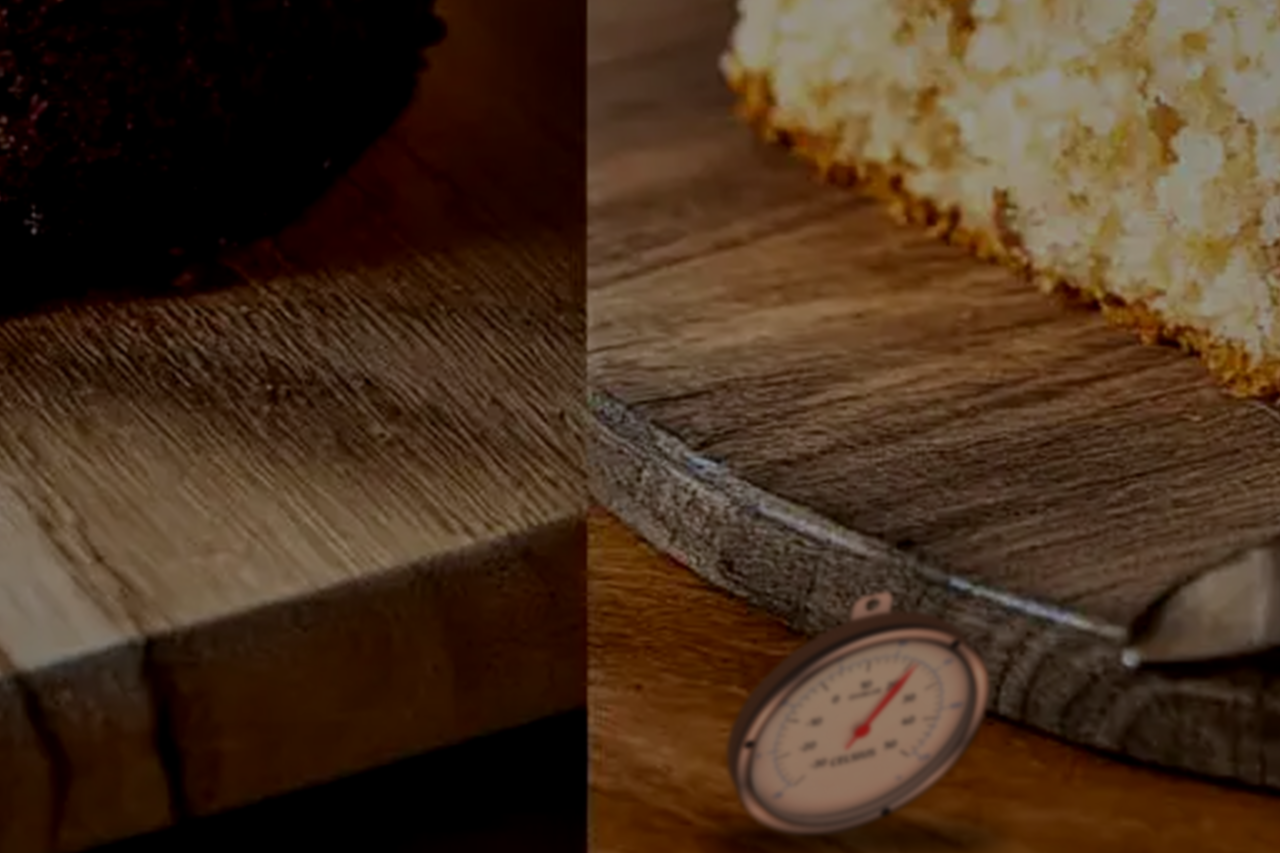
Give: 20,°C
